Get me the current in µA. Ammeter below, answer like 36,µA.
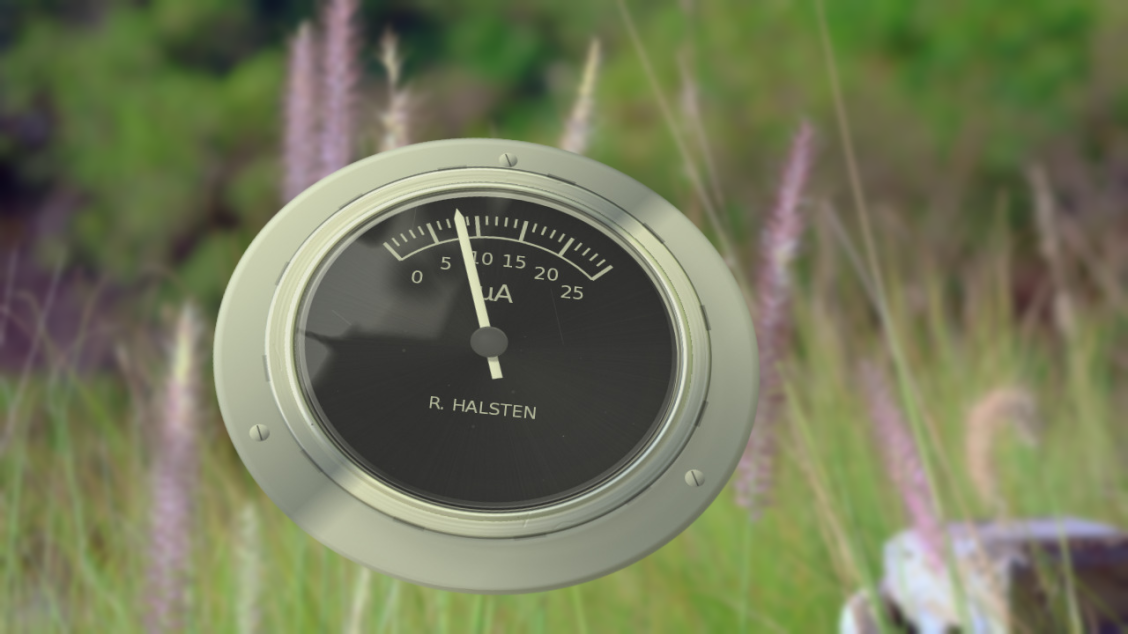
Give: 8,µA
